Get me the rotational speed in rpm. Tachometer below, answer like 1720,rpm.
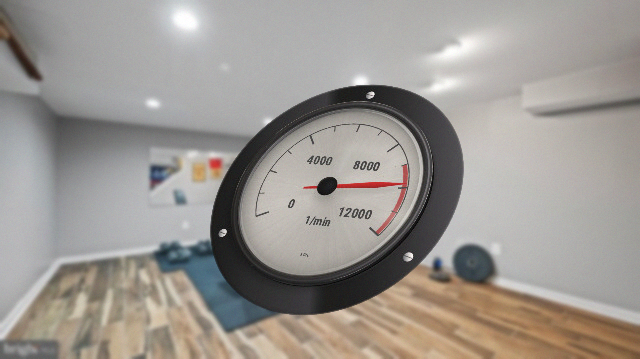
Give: 10000,rpm
